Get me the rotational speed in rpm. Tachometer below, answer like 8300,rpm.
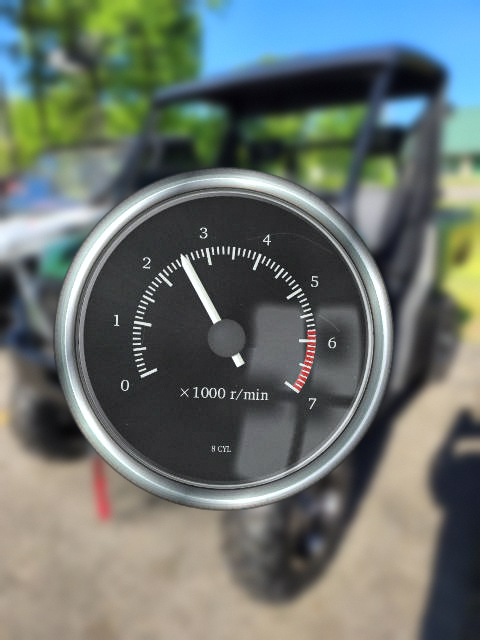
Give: 2500,rpm
